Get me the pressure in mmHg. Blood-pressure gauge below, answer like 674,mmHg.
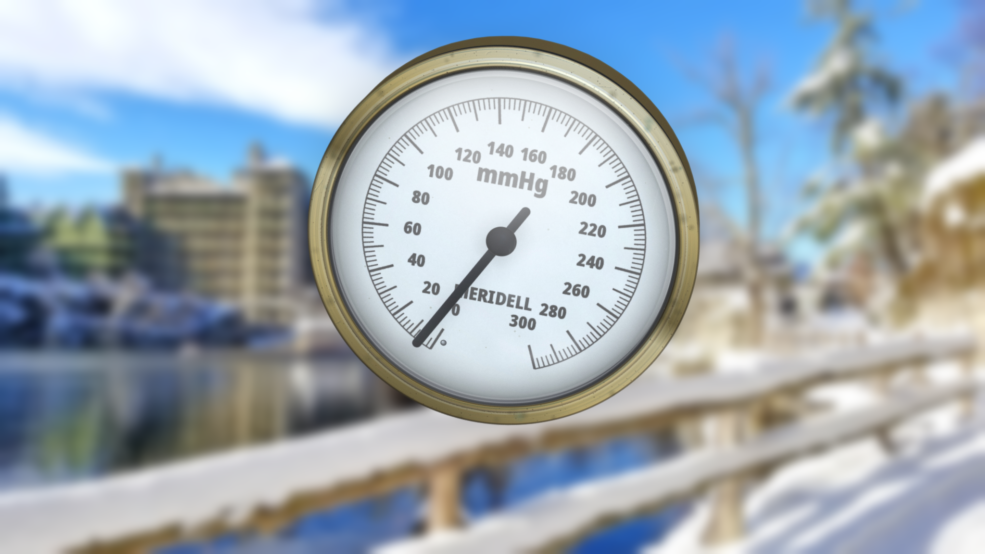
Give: 6,mmHg
